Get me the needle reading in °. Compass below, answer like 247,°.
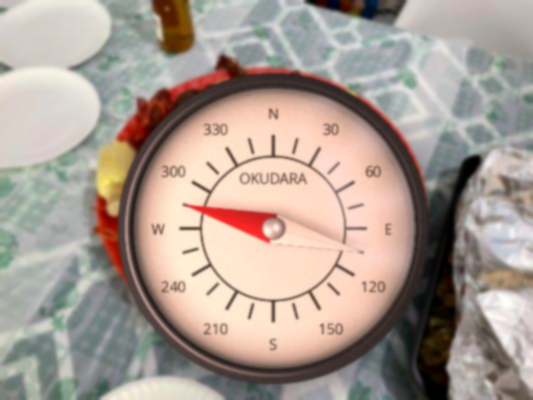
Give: 285,°
